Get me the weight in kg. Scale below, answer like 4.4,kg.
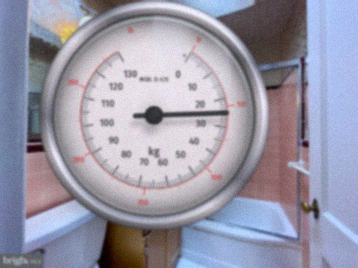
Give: 25,kg
